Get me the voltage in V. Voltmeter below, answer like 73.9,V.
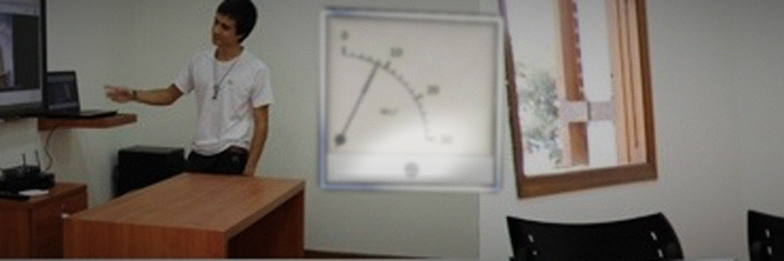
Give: 8,V
